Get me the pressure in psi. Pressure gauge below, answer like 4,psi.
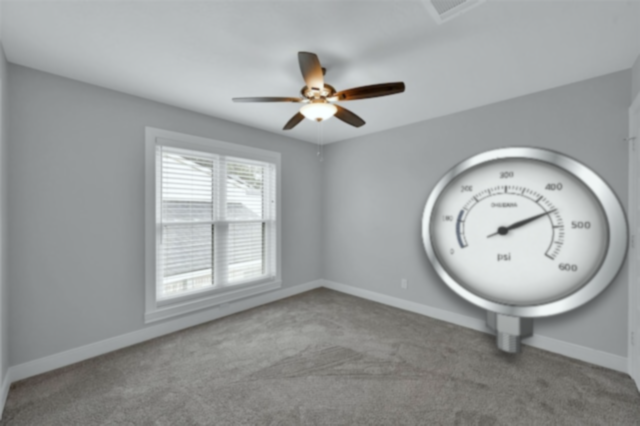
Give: 450,psi
